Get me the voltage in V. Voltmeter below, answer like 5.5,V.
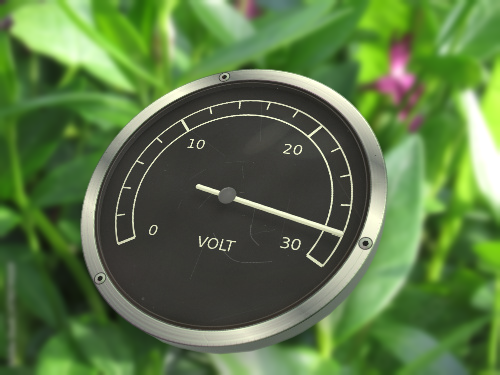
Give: 28,V
